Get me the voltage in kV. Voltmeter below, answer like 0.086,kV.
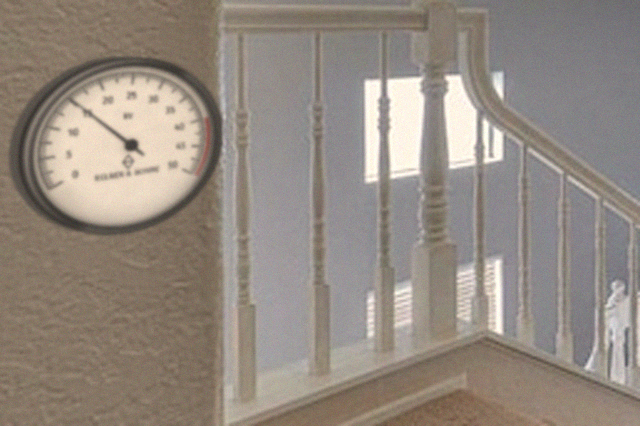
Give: 15,kV
